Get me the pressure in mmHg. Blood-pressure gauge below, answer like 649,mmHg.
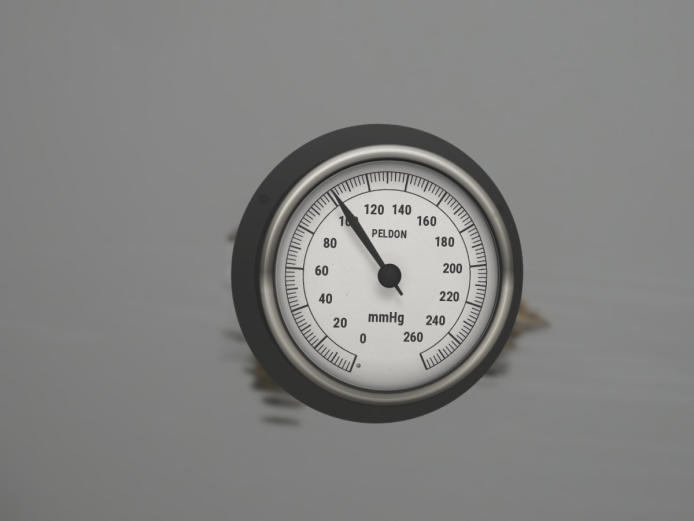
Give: 102,mmHg
